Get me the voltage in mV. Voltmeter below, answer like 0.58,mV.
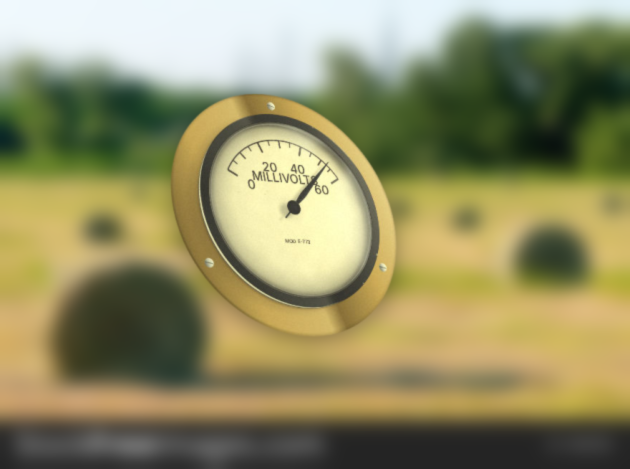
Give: 52.5,mV
